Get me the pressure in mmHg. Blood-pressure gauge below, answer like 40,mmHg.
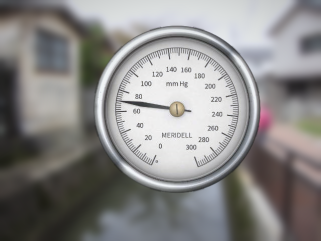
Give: 70,mmHg
